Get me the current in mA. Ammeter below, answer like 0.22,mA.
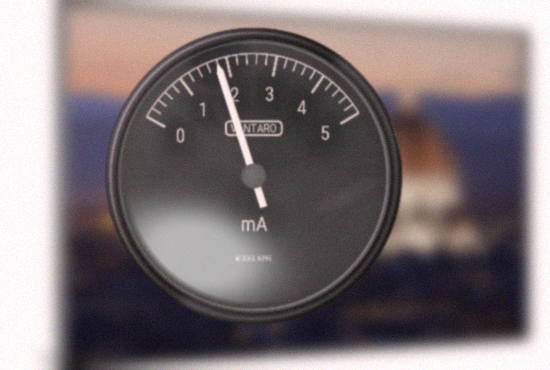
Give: 1.8,mA
